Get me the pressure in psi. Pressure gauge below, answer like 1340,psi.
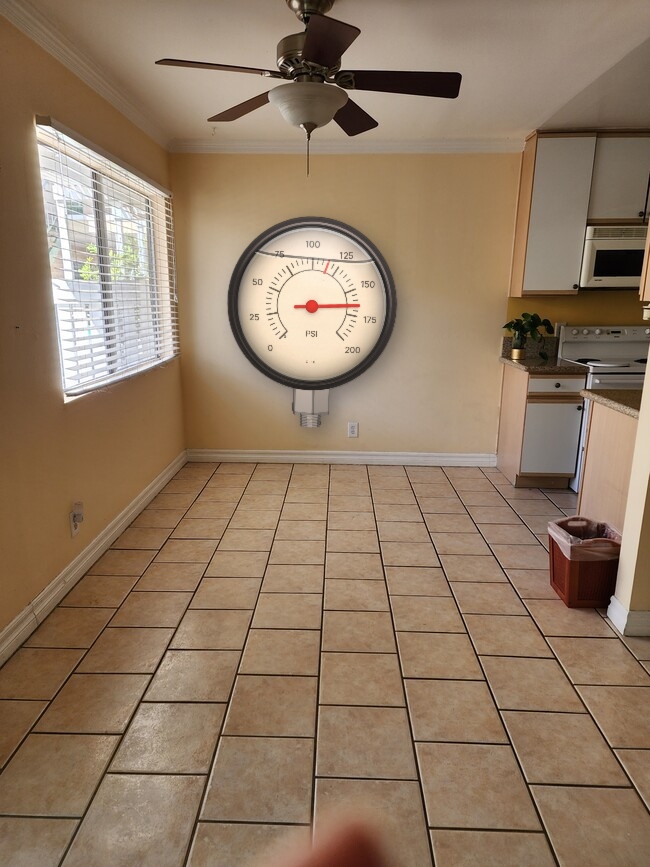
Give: 165,psi
